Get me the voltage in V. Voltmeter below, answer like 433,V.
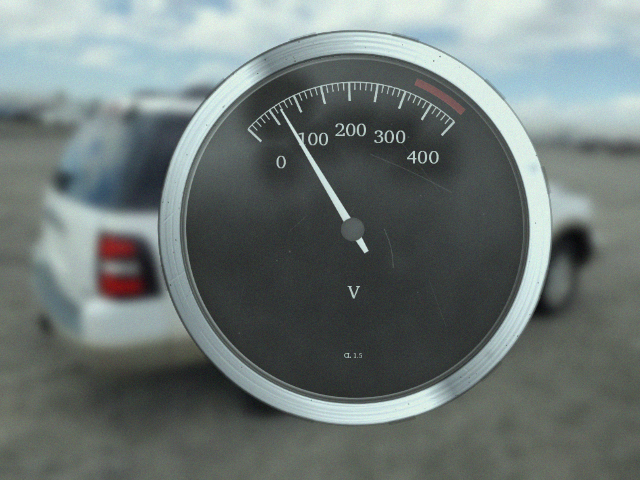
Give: 70,V
